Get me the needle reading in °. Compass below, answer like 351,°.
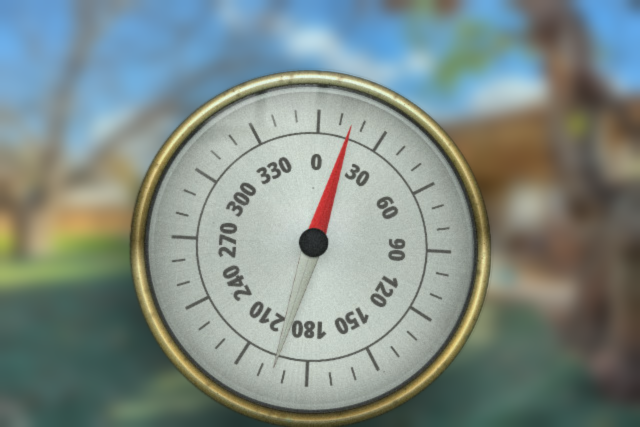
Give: 15,°
